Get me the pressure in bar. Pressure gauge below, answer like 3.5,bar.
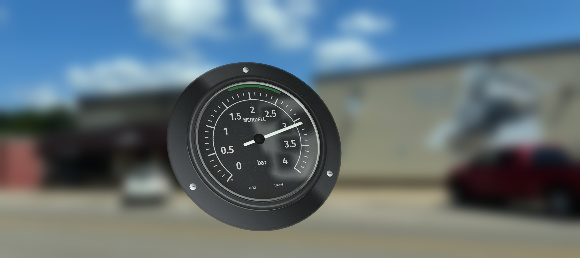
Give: 3.1,bar
